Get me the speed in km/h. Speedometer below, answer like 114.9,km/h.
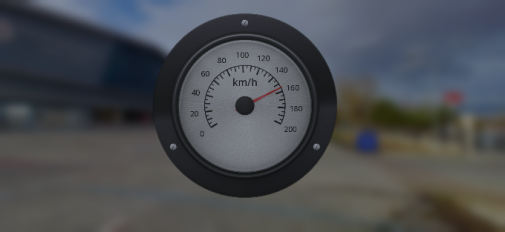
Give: 155,km/h
